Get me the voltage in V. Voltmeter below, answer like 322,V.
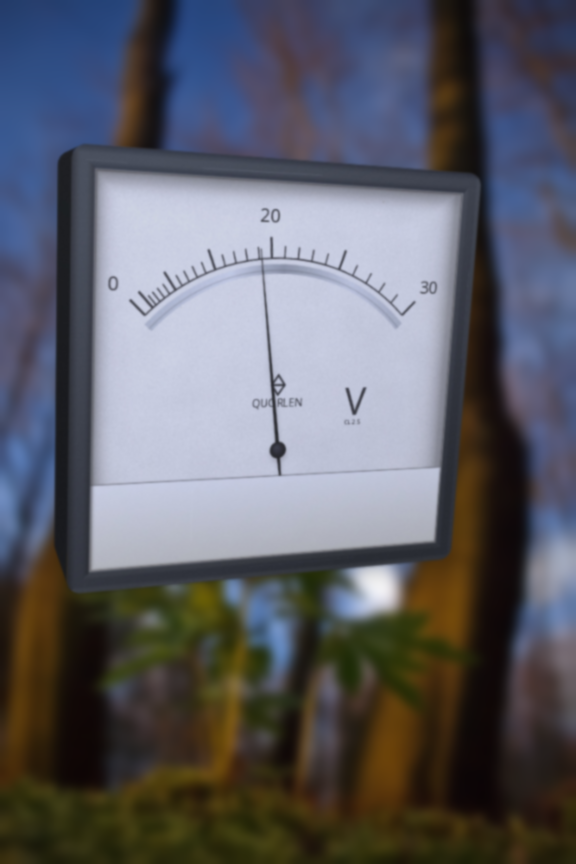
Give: 19,V
